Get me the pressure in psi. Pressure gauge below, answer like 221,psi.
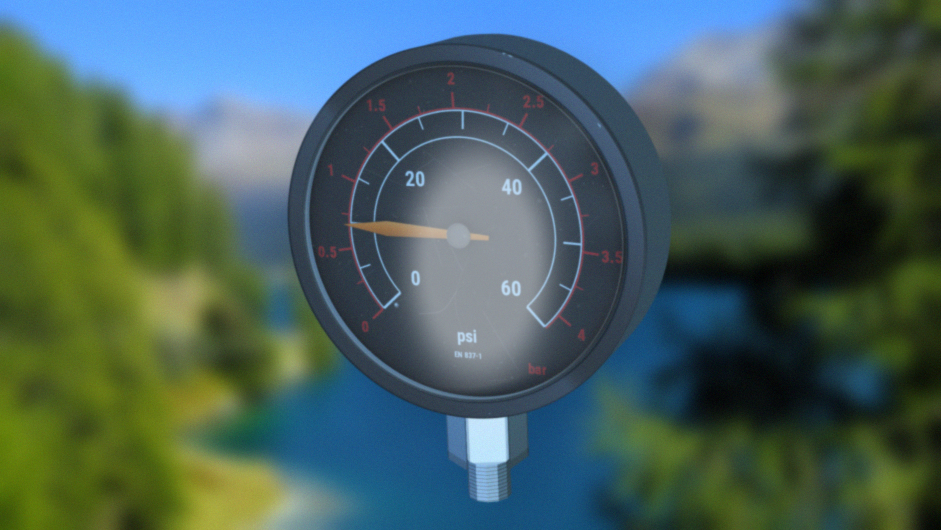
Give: 10,psi
